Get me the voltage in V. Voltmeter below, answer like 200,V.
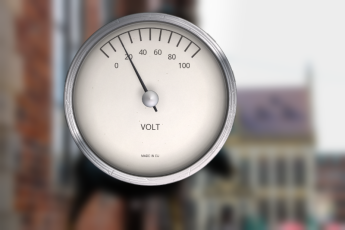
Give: 20,V
